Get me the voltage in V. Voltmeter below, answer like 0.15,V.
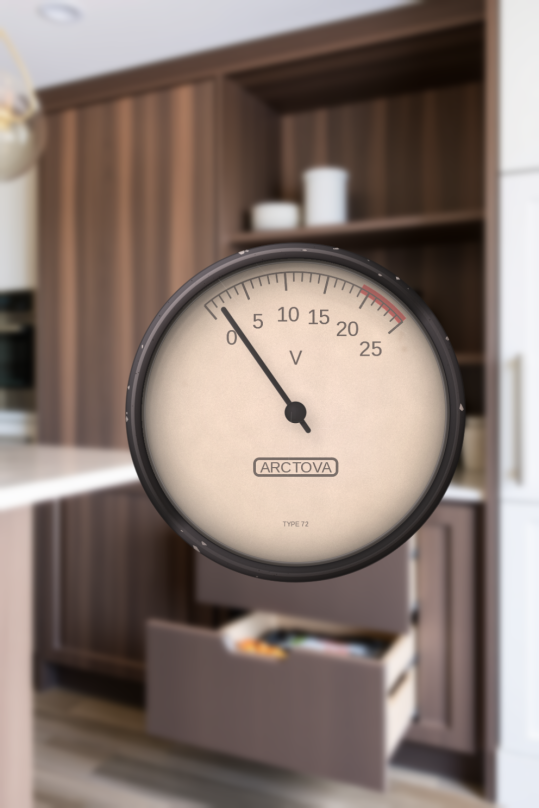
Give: 1.5,V
